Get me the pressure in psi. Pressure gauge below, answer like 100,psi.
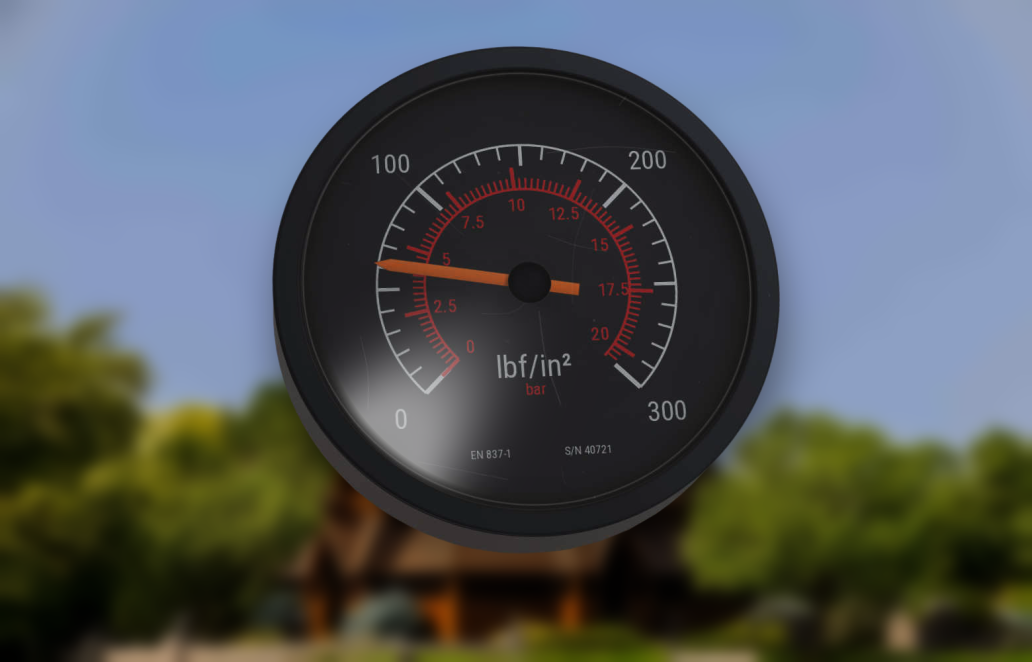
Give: 60,psi
